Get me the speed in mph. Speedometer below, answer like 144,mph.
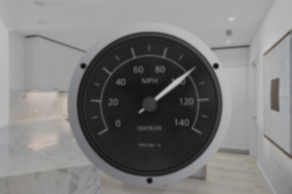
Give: 100,mph
